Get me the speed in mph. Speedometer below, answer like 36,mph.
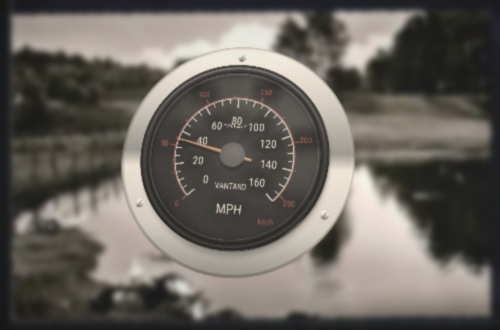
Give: 35,mph
